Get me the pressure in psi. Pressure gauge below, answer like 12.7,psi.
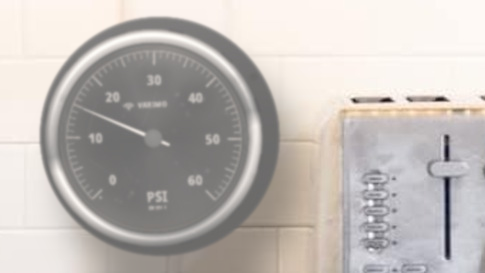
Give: 15,psi
